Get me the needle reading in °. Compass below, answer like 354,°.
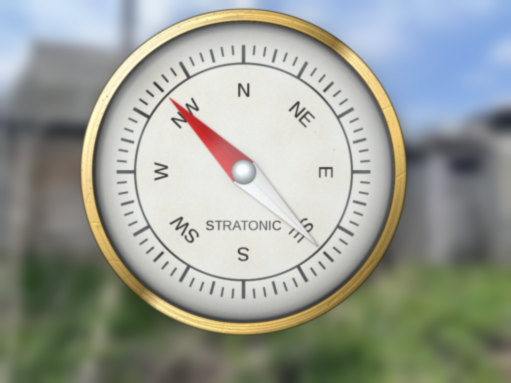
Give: 315,°
